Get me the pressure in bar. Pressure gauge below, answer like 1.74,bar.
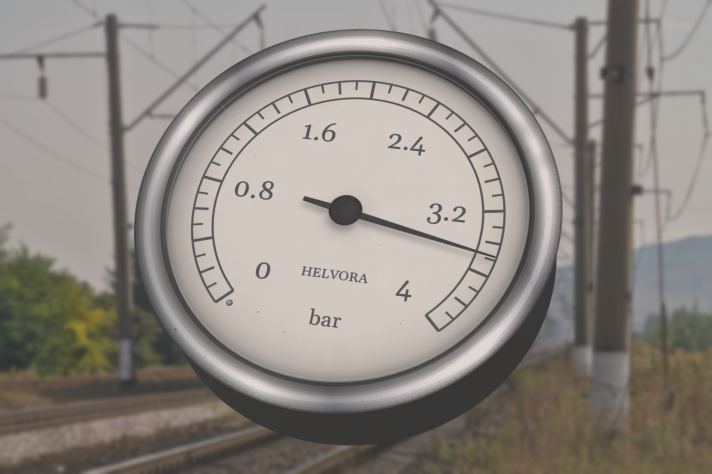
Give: 3.5,bar
